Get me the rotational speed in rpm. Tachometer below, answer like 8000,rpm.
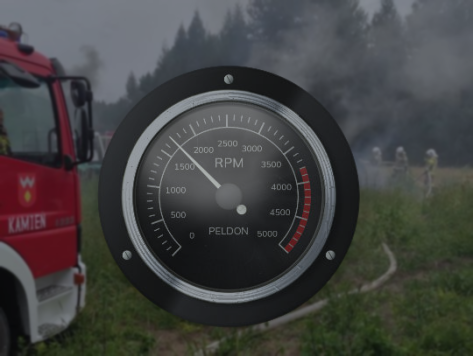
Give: 1700,rpm
